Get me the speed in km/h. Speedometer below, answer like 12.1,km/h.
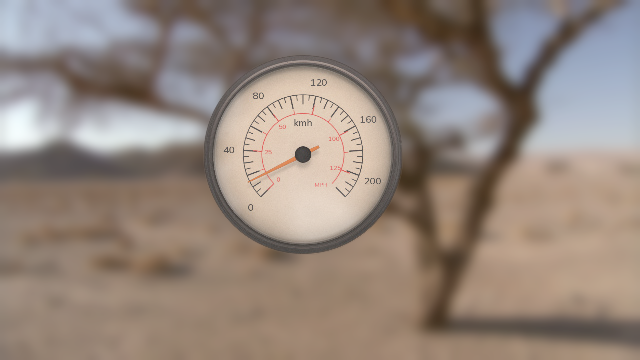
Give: 15,km/h
